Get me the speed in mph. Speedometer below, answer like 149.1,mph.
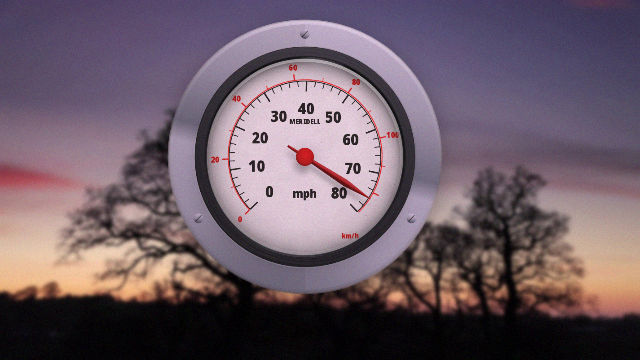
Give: 76,mph
